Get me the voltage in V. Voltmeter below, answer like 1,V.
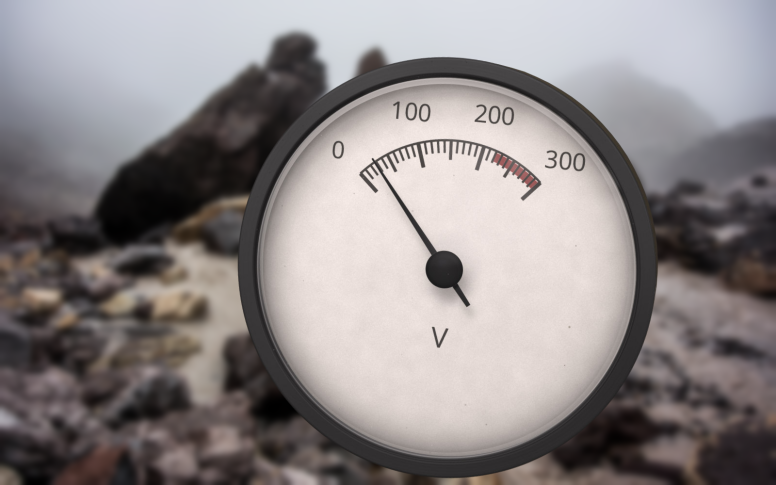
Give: 30,V
